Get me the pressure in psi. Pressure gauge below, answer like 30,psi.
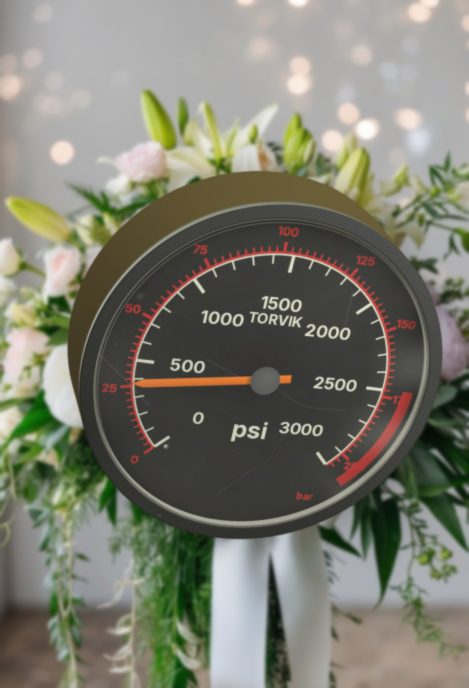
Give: 400,psi
